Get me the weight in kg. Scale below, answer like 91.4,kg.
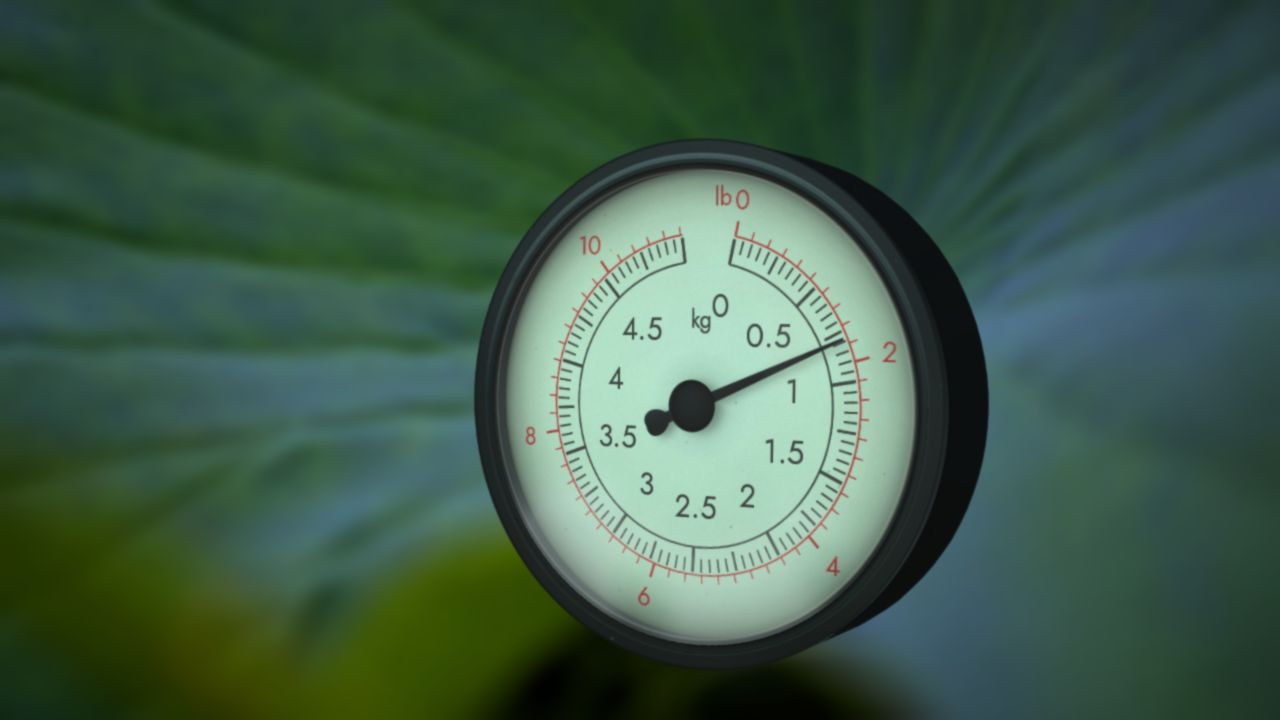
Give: 0.8,kg
